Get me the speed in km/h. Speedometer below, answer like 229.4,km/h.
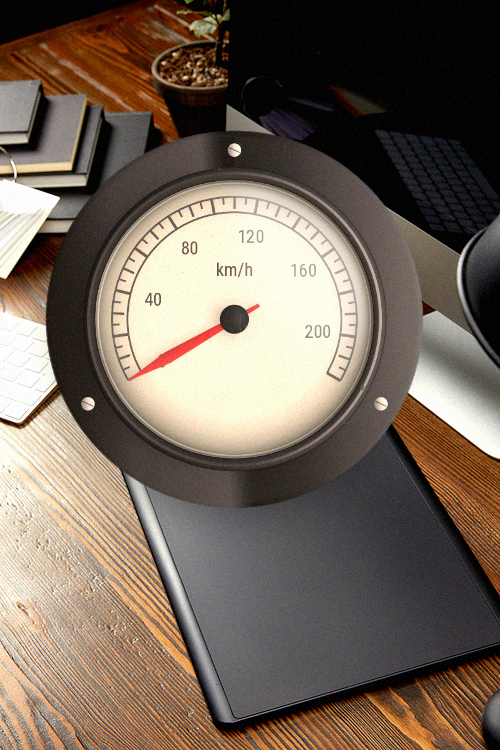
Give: 0,km/h
